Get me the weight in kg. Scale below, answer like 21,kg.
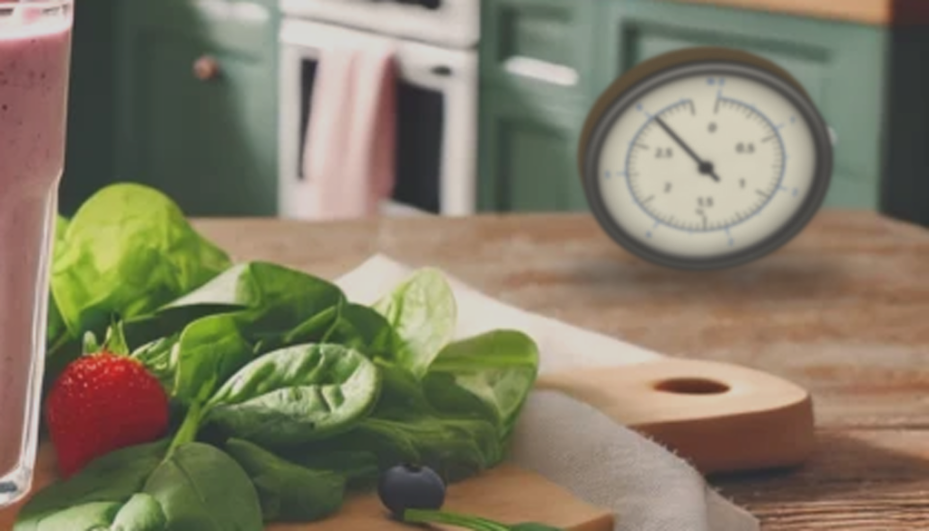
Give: 2.75,kg
